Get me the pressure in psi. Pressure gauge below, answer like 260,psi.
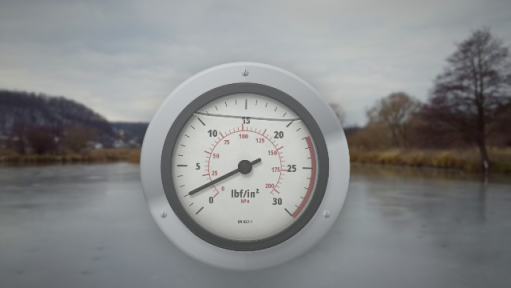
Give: 2,psi
